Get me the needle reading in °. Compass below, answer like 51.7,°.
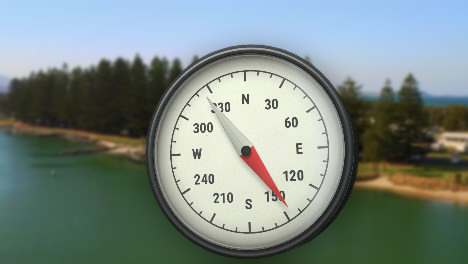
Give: 145,°
